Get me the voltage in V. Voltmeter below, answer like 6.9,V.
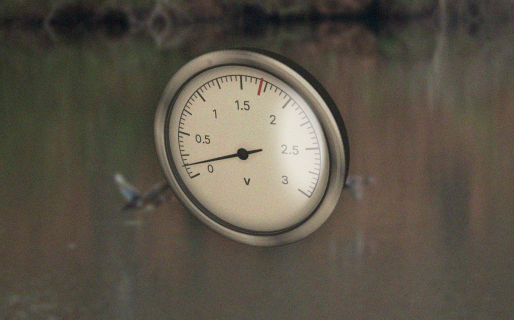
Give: 0.15,V
